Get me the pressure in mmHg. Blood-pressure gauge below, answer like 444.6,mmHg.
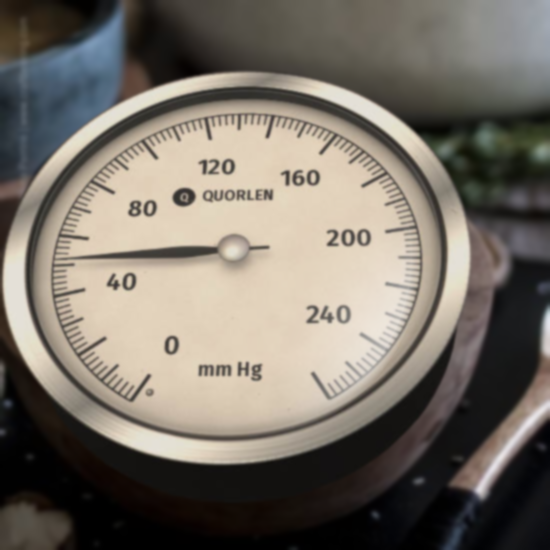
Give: 50,mmHg
